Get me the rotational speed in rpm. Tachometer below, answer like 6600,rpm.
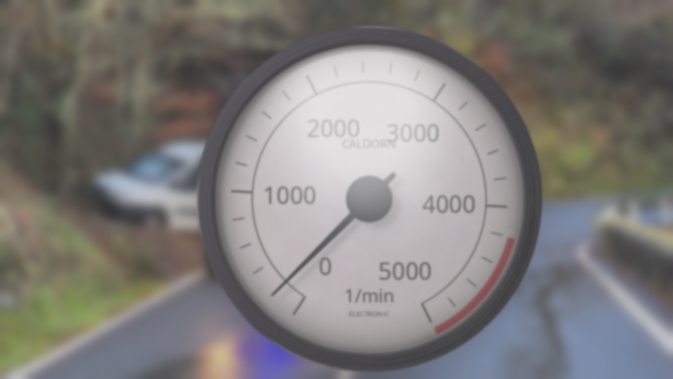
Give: 200,rpm
